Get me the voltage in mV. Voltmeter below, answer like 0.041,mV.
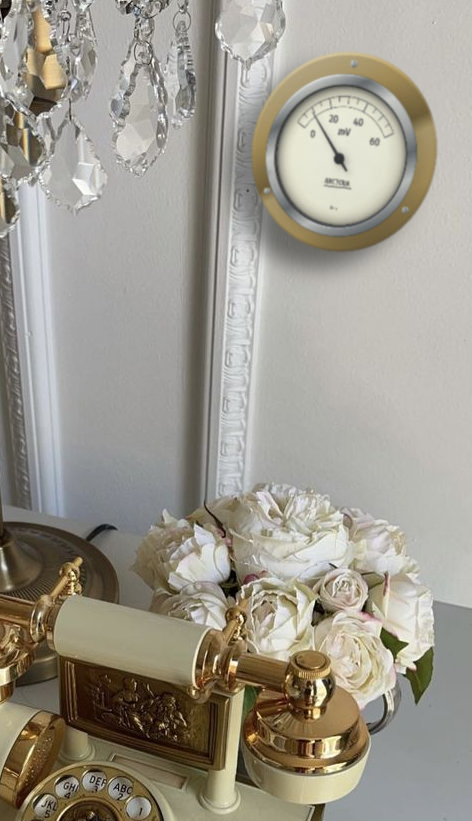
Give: 10,mV
